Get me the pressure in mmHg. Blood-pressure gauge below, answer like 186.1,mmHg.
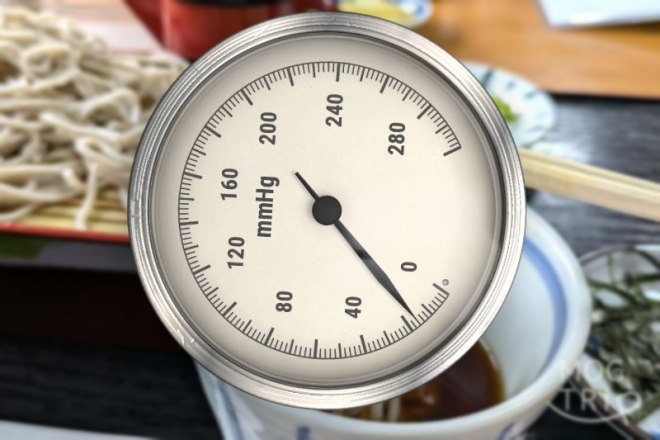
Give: 16,mmHg
